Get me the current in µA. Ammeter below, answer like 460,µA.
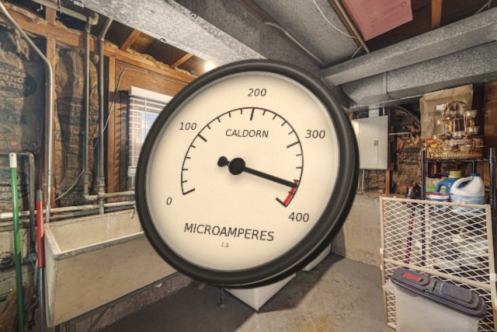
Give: 370,µA
